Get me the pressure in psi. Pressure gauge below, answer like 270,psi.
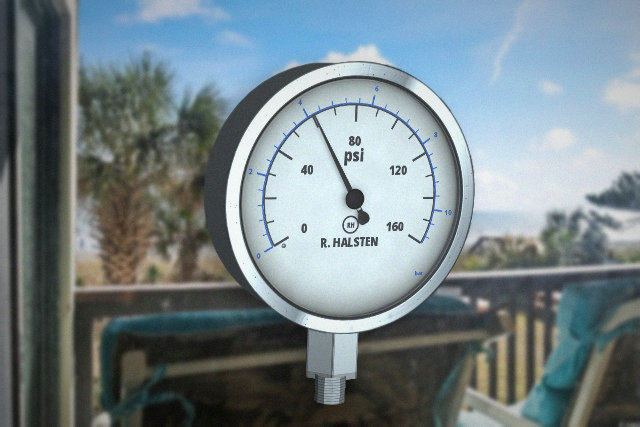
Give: 60,psi
